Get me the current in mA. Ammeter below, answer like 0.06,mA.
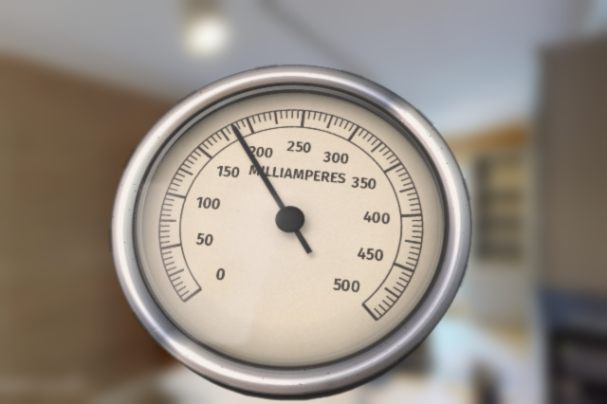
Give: 185,mA
